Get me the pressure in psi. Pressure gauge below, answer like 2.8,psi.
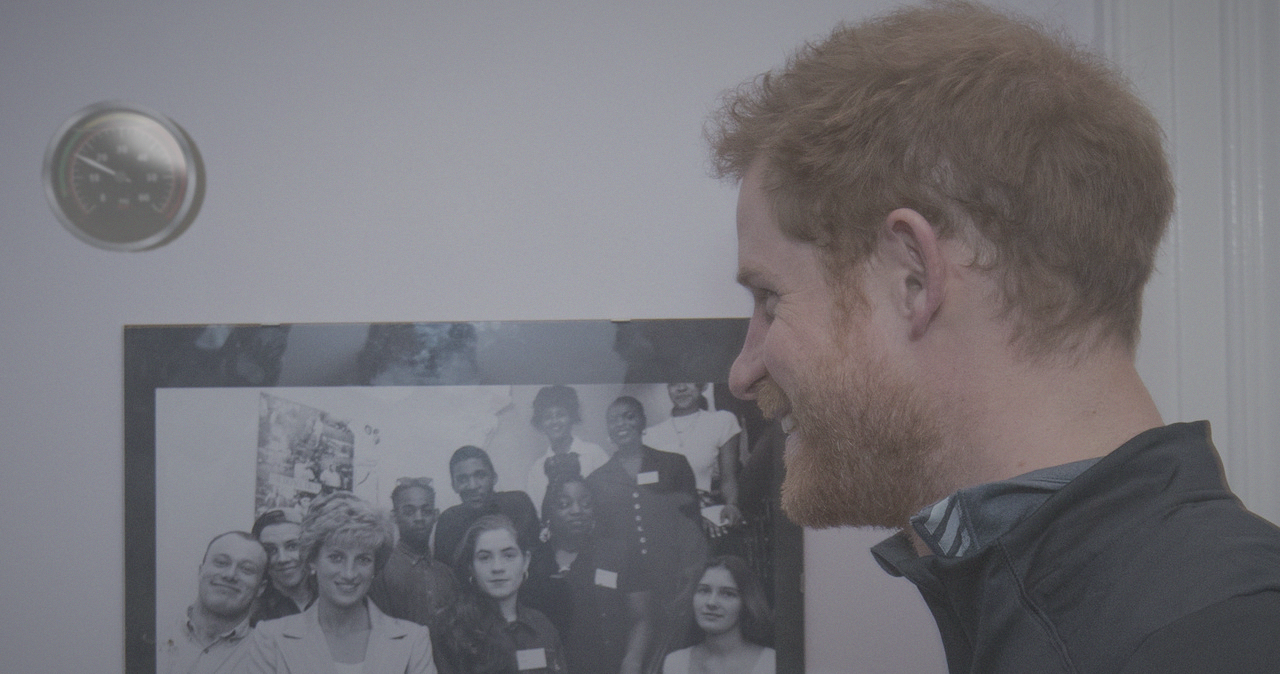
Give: 16,psi
